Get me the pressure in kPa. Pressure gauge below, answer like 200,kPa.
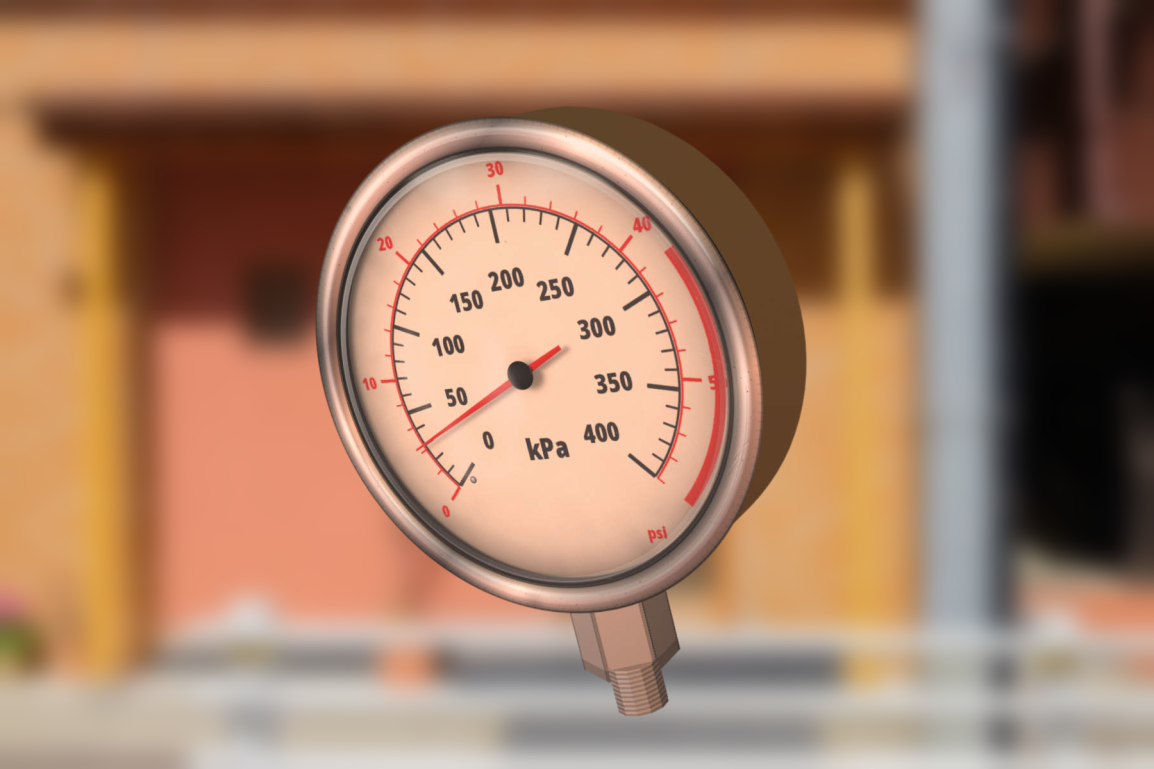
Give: 30,kPa
